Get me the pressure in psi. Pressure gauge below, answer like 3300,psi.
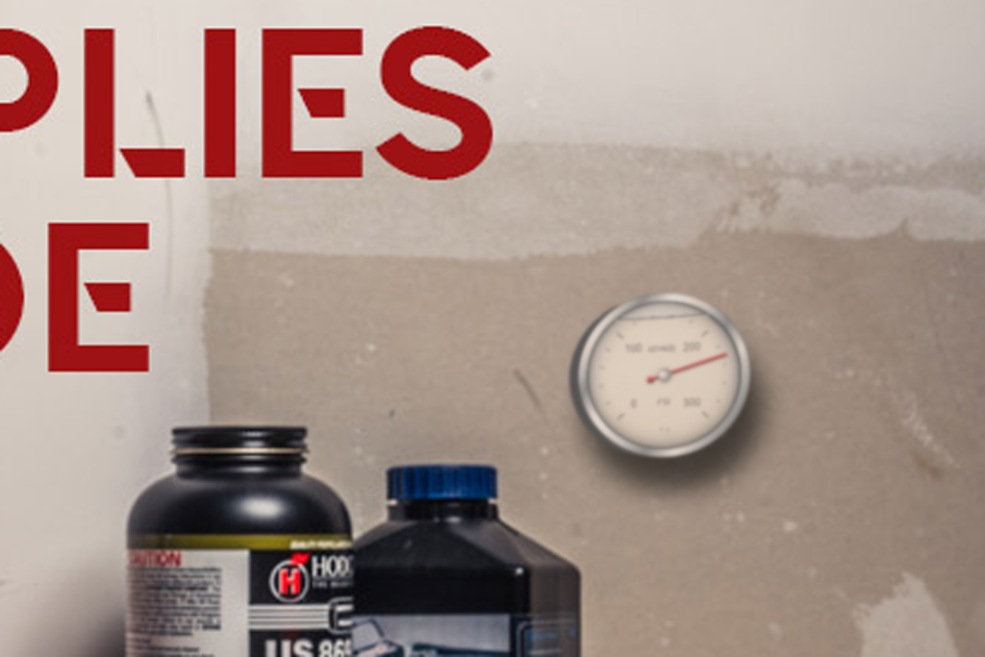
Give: 230,psi
